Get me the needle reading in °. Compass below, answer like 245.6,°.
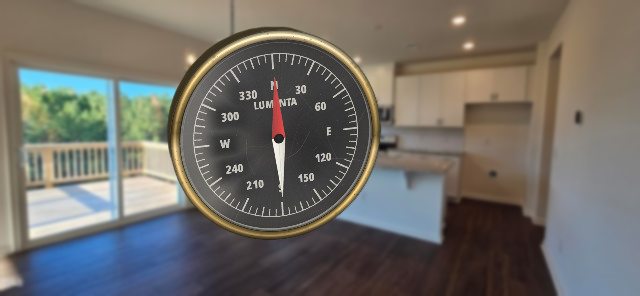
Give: 0,°
